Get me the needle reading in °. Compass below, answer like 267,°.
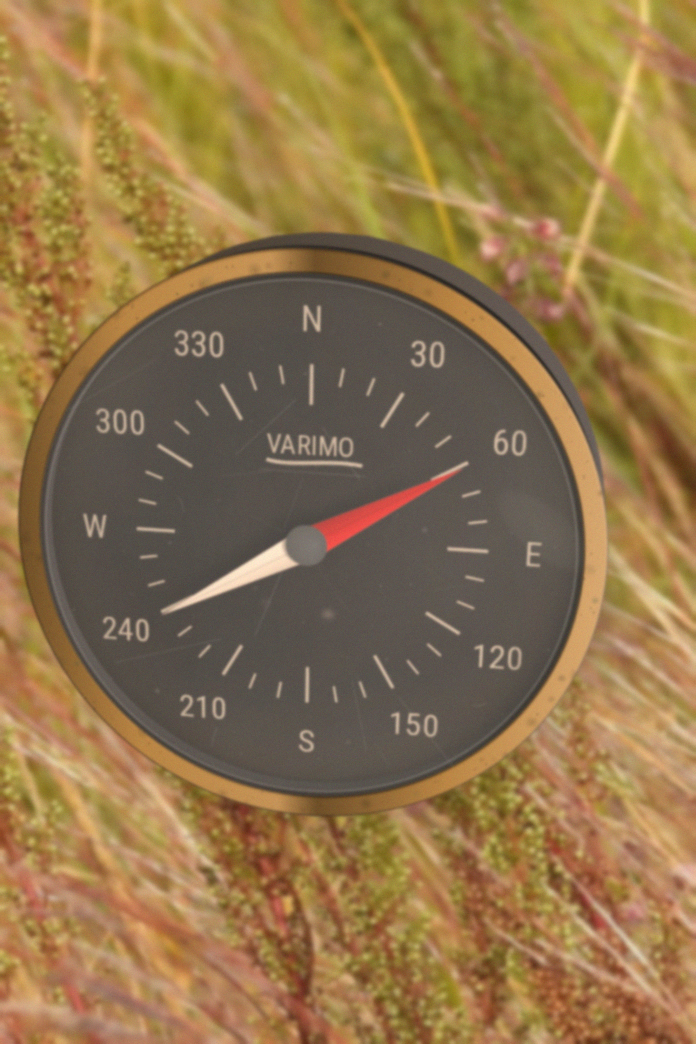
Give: 60,°
